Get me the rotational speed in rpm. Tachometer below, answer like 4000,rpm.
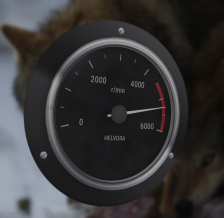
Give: 5250,rpm
